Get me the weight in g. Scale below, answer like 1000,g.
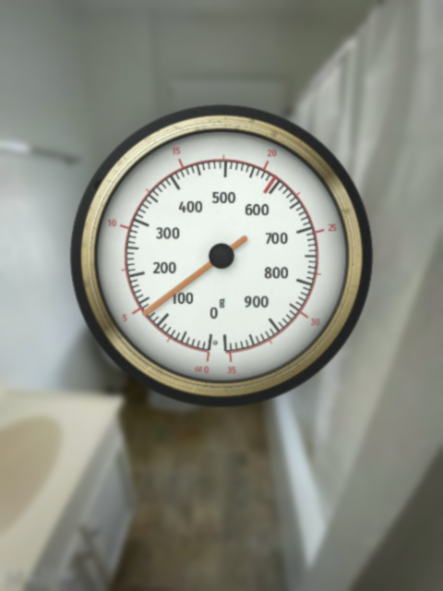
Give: 130,g
